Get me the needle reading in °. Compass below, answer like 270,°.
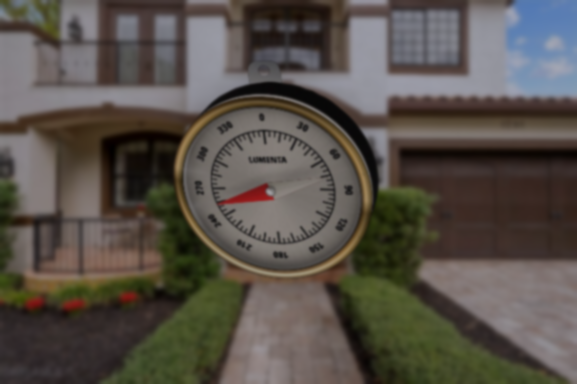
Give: 255,°
